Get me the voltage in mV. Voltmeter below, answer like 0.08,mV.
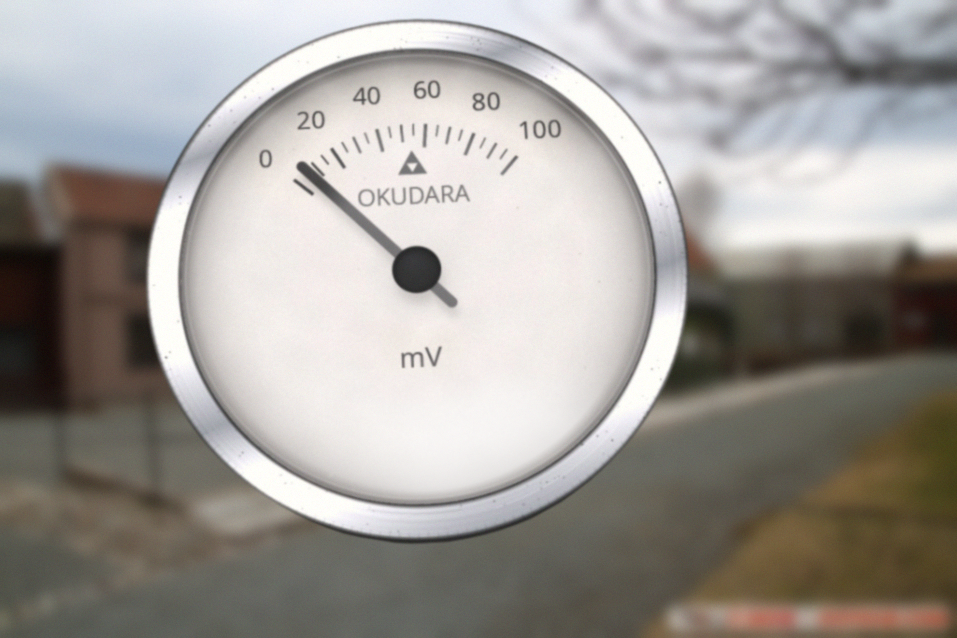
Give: 5,mV
